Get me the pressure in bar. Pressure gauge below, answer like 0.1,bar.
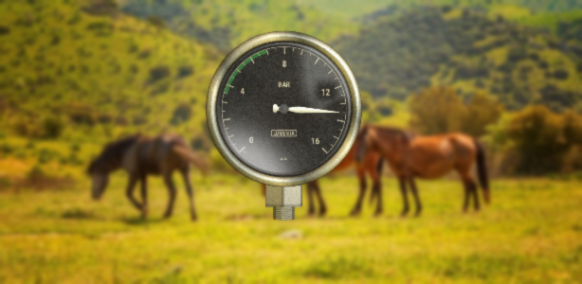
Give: 13.5,bar
